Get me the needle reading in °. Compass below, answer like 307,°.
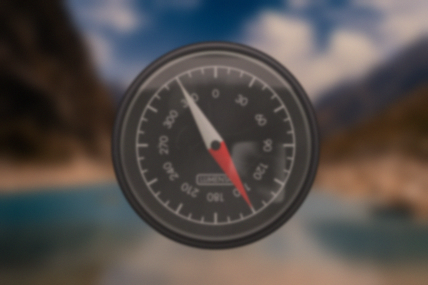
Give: 150,°
